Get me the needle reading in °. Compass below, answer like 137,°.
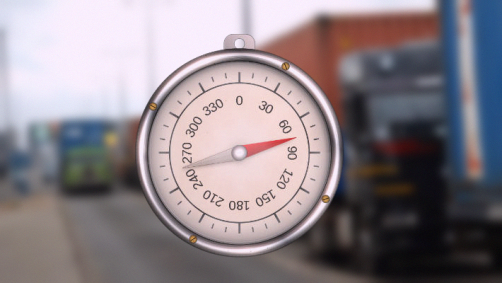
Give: 75,°
